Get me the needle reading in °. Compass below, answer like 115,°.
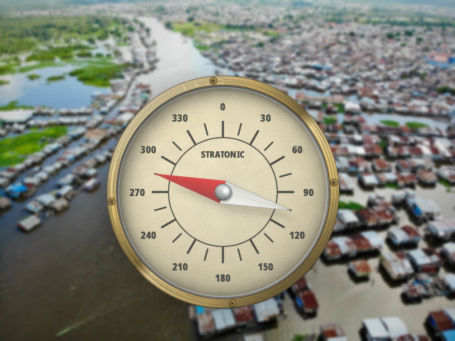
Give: 285,°
